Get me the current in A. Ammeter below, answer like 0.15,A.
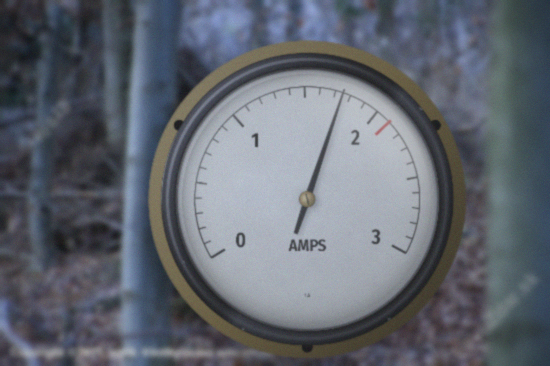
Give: 1.75,A
